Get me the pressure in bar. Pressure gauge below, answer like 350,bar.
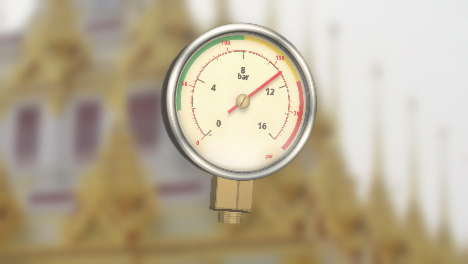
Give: 11,bar
